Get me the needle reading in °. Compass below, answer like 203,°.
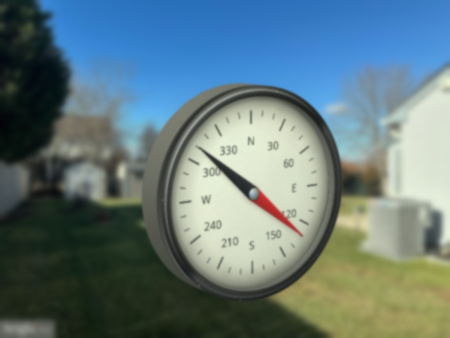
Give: 130,°
